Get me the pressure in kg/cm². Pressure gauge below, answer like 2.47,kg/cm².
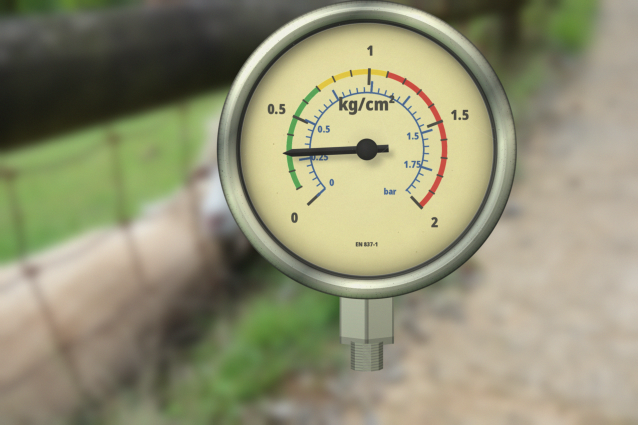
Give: 0.3,kg/cm²
